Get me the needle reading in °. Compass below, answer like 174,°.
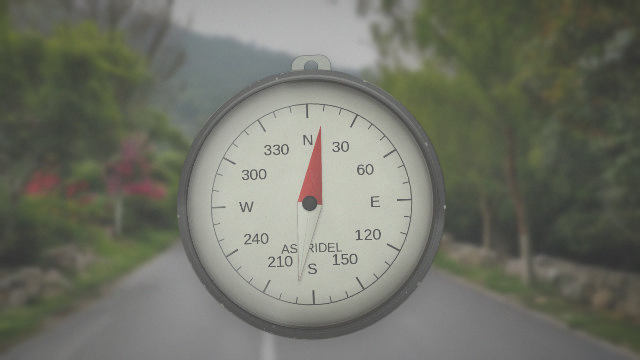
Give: 10,°
